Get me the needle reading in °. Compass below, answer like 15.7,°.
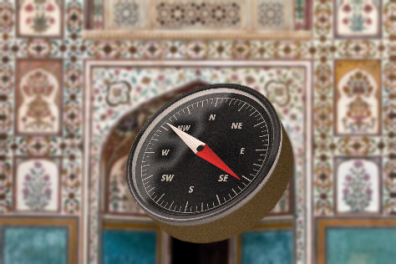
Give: 125,°
